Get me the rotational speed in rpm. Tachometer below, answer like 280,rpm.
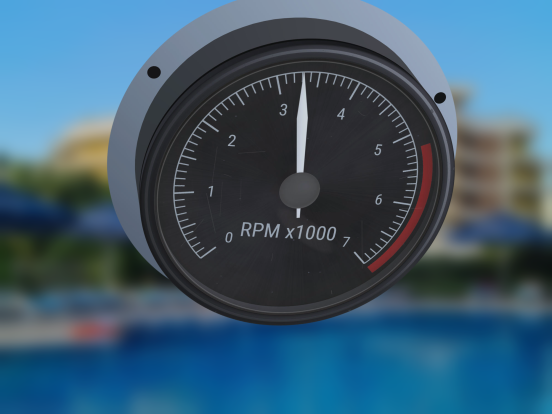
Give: 3300,rpm
